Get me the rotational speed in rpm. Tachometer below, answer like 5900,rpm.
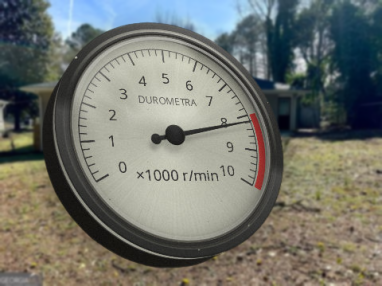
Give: 8200,rpm
